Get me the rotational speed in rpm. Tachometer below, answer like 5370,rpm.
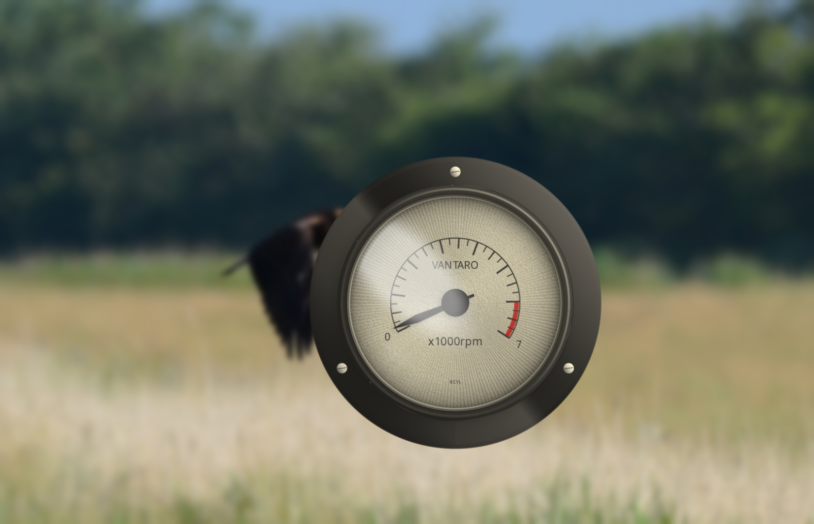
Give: 125,rpm
